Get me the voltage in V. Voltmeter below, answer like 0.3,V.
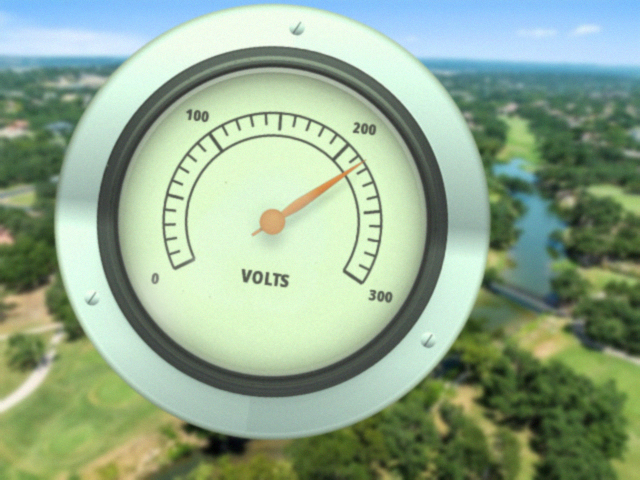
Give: 215,V
